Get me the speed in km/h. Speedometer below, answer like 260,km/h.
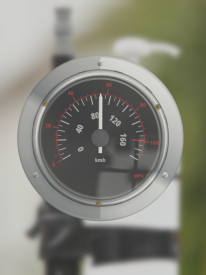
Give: 90,km/h
